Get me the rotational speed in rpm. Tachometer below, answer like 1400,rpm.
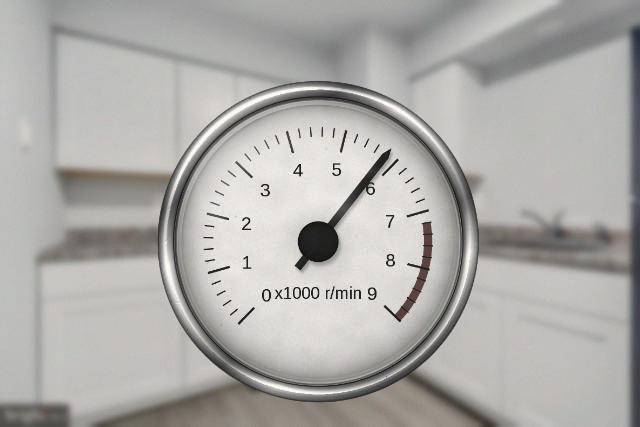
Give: 5800,rpm
